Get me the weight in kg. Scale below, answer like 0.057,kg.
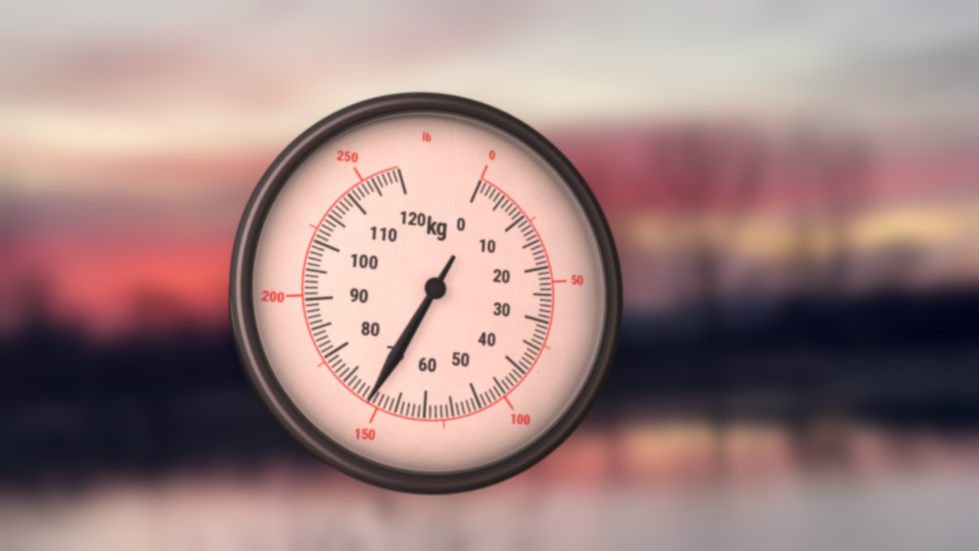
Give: 70,kg
